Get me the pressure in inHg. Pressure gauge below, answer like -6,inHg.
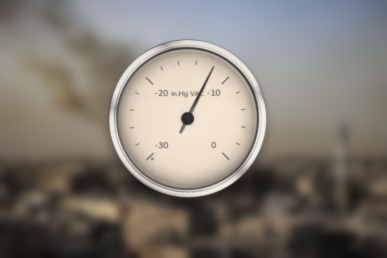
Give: -12,inHg
